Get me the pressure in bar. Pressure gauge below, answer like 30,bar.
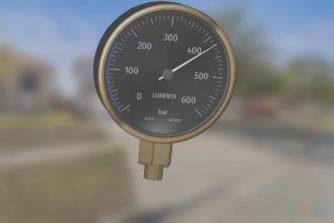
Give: 420,bar
